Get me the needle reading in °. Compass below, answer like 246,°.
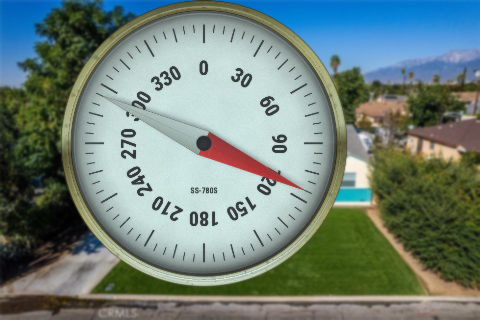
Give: 115,°
